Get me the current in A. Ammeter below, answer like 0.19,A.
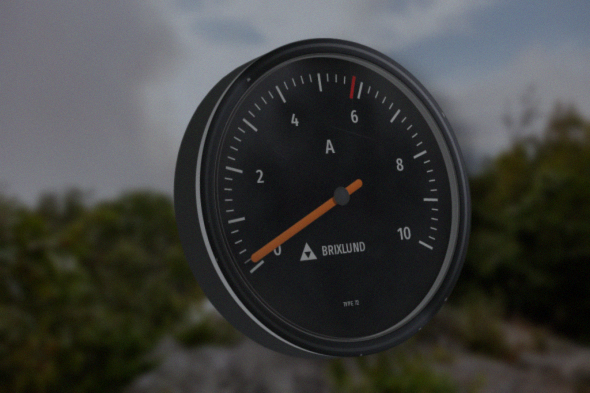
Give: 0.2,A
